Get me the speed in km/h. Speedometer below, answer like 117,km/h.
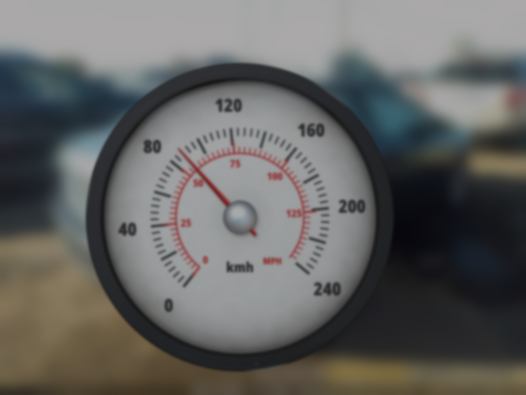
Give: 88,km/h
